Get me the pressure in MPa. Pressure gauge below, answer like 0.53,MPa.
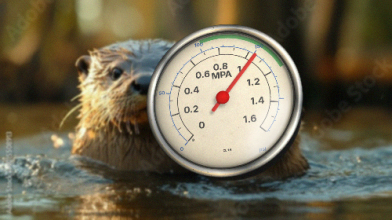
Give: 1.05,MPa
